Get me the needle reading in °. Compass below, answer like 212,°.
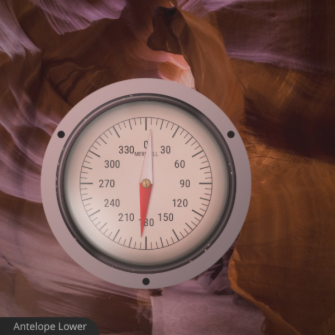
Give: 185,°
